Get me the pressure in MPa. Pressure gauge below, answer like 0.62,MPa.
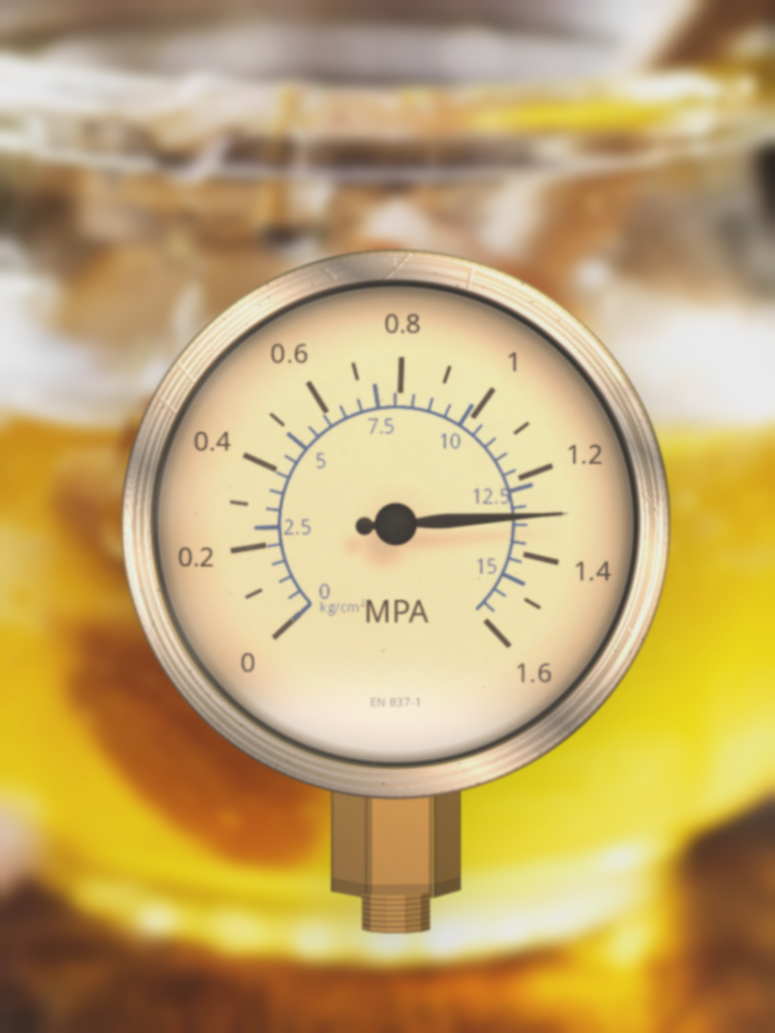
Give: 1.3,MPa
